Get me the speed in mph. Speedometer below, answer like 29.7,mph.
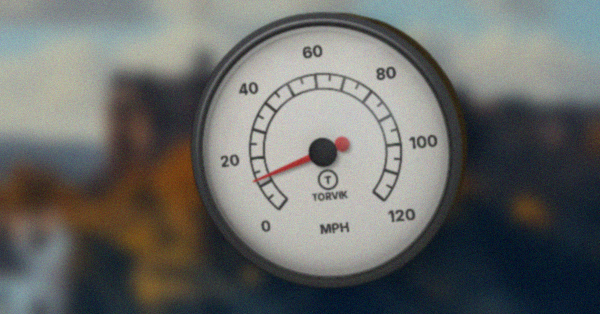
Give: 12.5,mph
